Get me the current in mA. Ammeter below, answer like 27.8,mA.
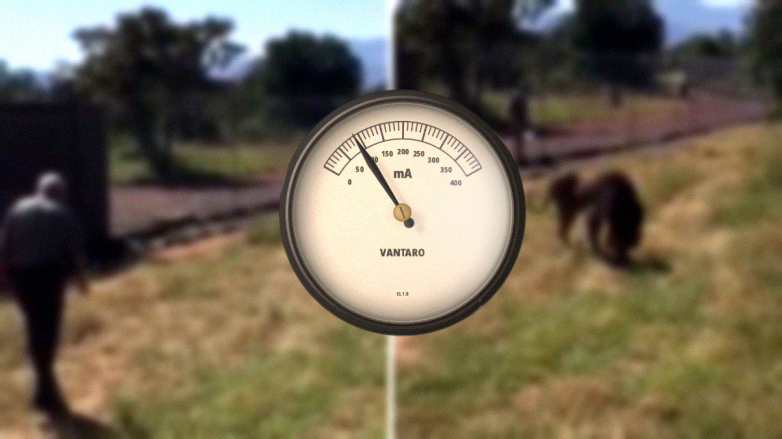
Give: 90,mA
